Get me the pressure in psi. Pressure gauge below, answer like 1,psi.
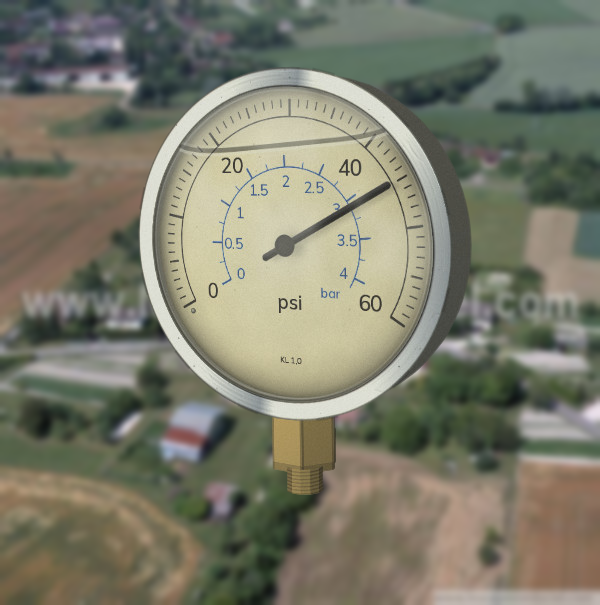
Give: 45,psi
